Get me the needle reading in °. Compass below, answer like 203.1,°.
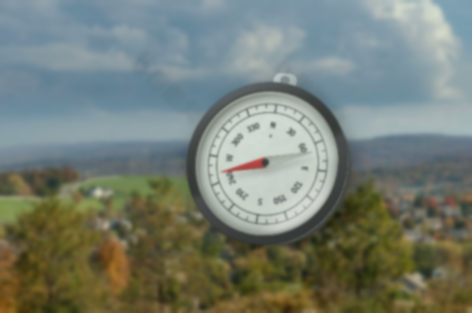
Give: 250,°
